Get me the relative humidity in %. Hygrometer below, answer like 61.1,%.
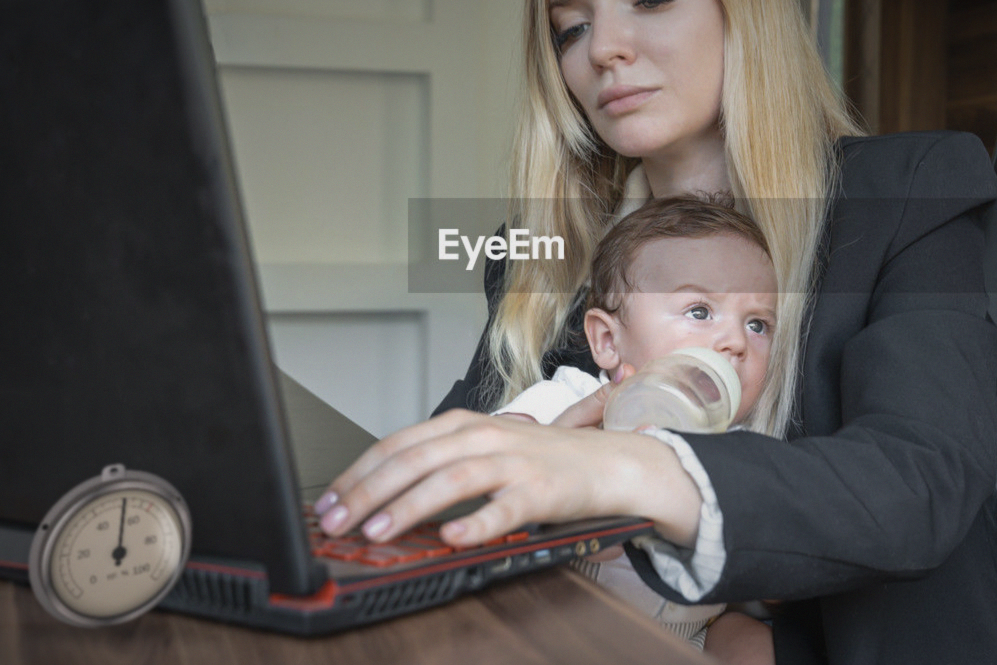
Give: 52,%
